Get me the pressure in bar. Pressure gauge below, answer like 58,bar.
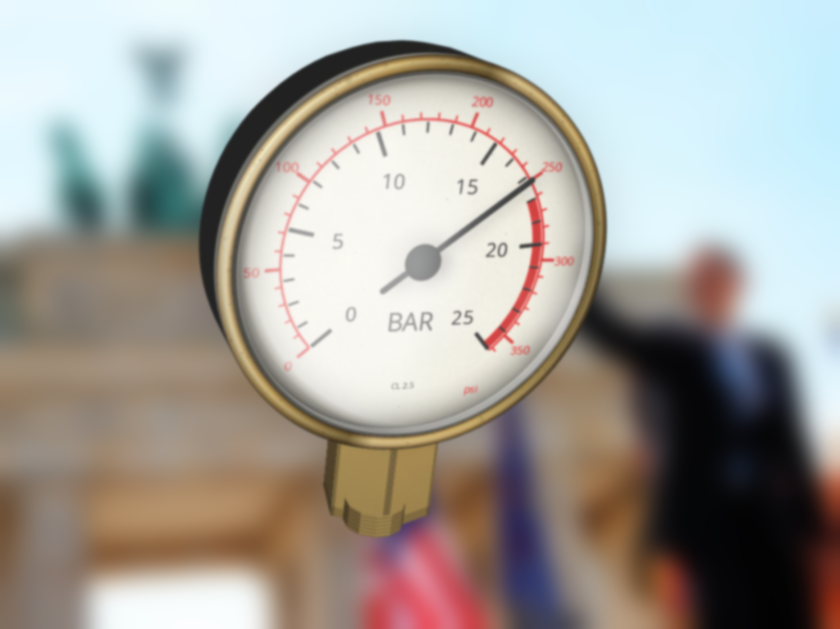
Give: 17,bar
